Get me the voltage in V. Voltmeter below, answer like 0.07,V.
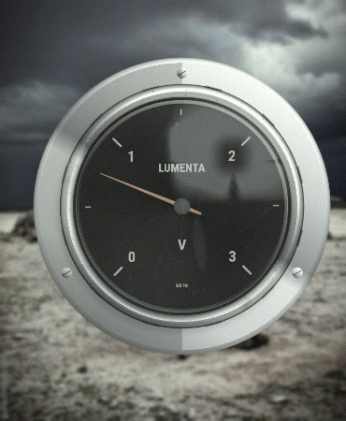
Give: 0.75,V
